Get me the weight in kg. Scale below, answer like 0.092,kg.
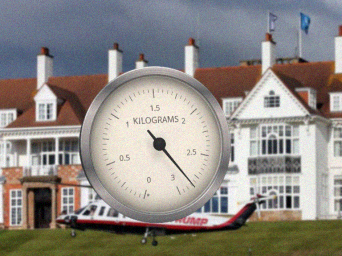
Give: 2.85,kg
